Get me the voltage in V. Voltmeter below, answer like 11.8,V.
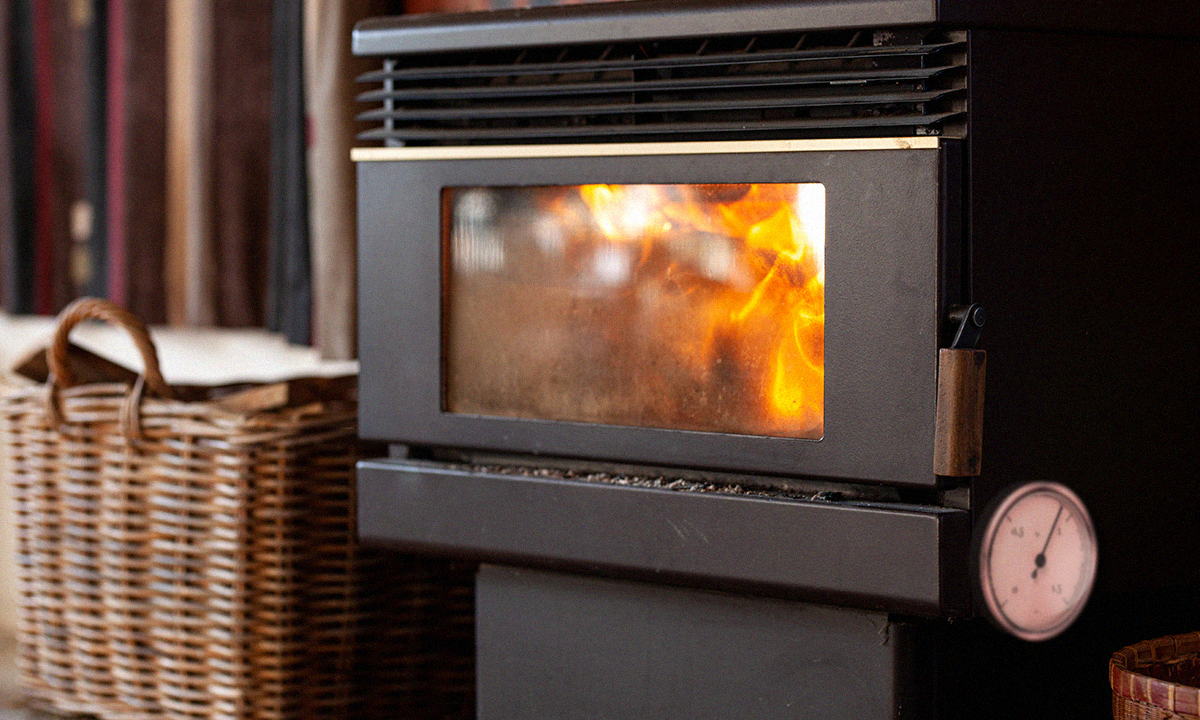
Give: 0.9,V
